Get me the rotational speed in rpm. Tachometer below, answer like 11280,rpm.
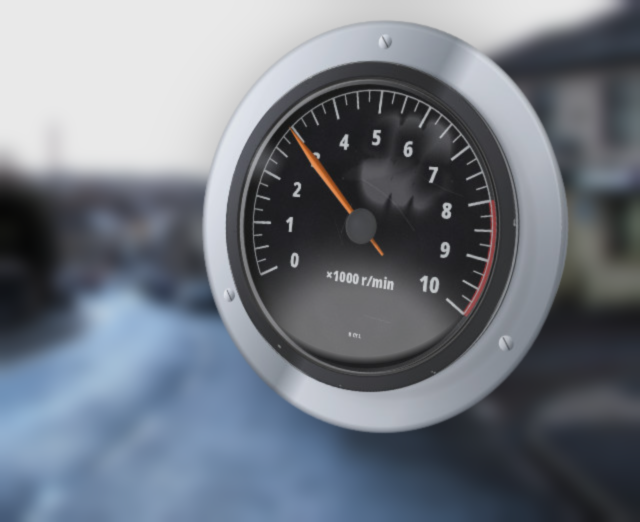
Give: 3000,rpm
